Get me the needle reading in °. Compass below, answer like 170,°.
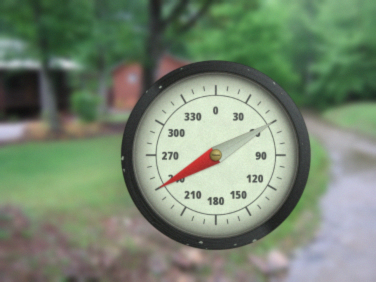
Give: 240,°
